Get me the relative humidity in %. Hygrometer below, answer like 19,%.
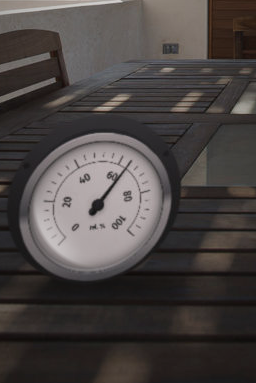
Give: 64,%
